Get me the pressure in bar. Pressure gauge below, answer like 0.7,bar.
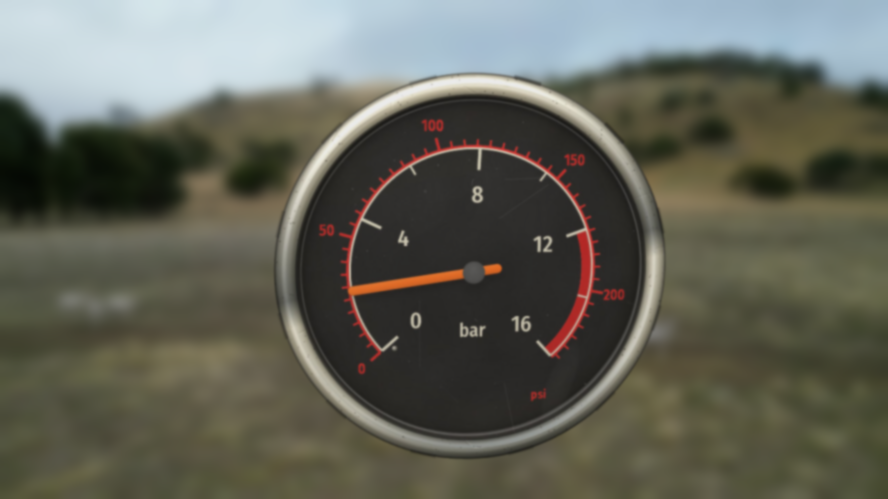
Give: 2,bar
